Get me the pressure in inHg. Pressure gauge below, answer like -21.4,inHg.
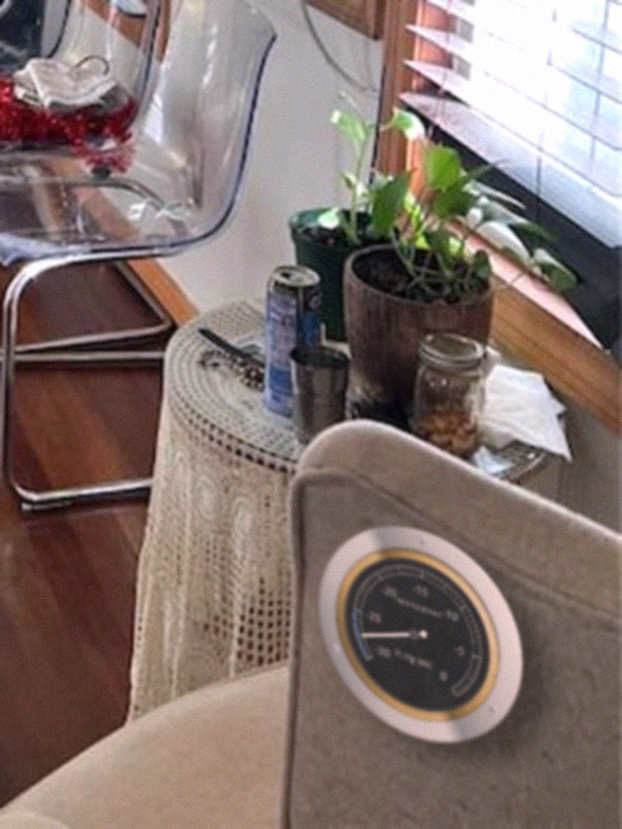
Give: -27.5,inHg
